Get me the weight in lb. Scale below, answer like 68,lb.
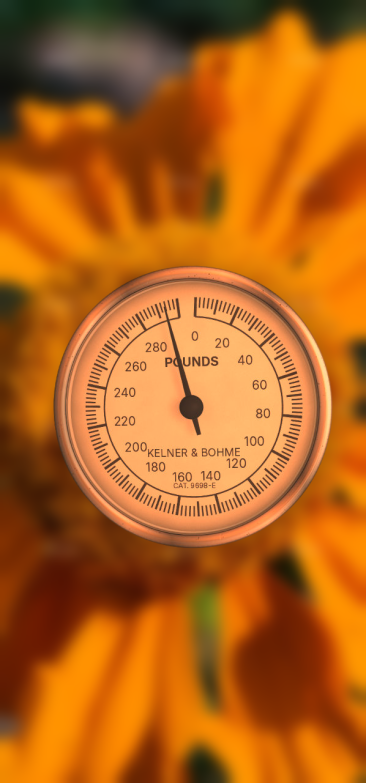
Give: 294,lb
